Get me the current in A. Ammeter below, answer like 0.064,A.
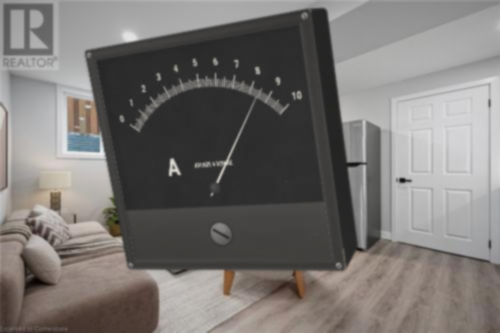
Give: 8.5,A
